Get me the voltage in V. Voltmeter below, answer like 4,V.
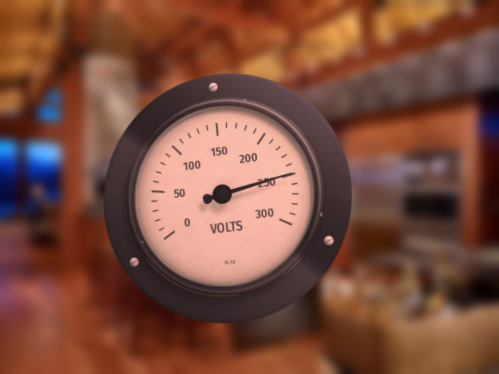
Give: 250,V
